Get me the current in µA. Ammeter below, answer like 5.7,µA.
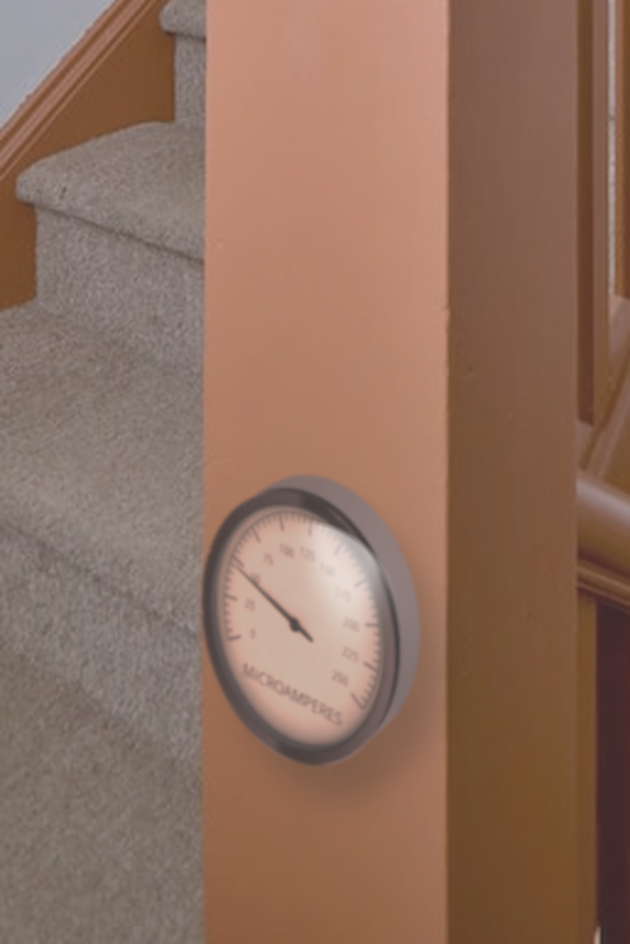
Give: 50,µA
